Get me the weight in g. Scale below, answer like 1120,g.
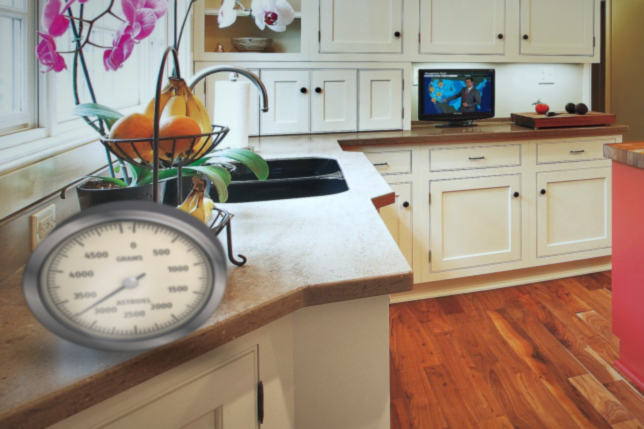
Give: 3250,g
